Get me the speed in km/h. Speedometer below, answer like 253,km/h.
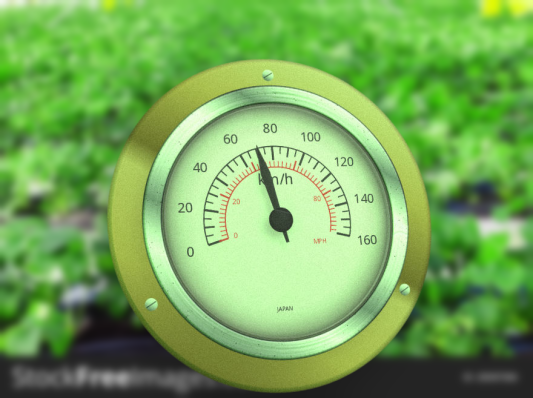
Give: 70,km/h
